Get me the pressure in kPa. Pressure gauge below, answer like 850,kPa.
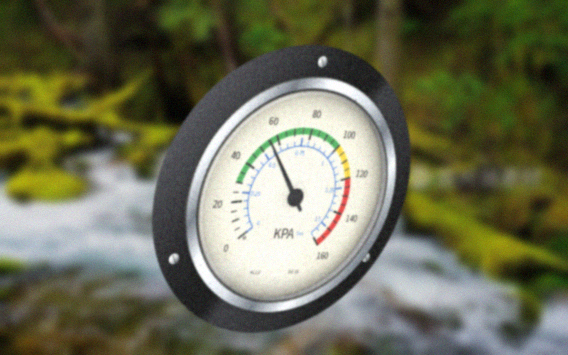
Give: 55,kPa
